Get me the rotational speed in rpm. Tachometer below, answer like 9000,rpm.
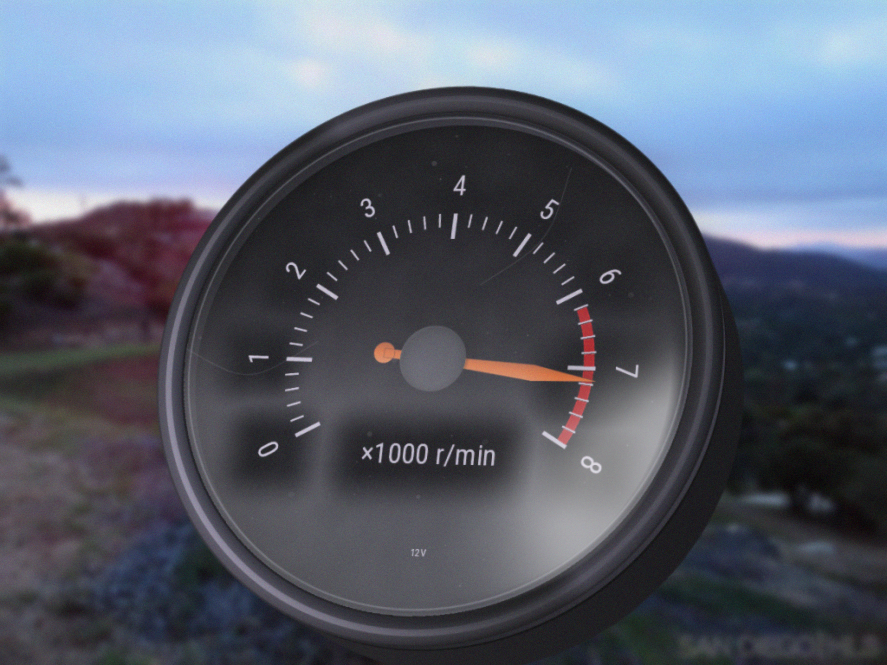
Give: 7200,rpm
